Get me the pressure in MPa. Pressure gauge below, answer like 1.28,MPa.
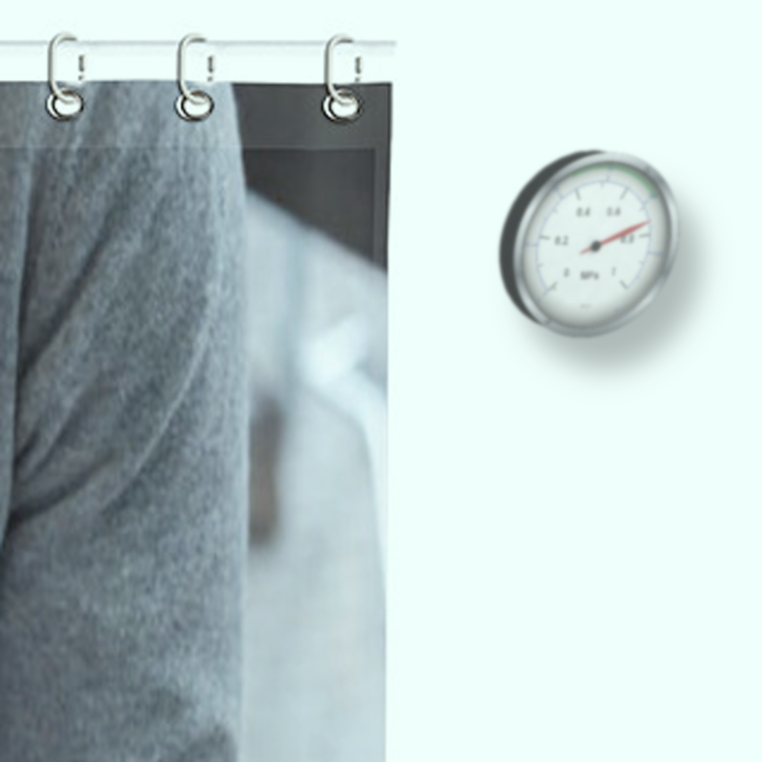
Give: 0.75,MPa
